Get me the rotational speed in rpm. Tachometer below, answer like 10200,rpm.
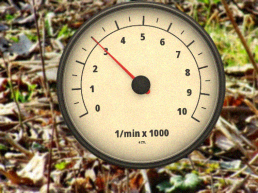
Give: 3000,rpm
